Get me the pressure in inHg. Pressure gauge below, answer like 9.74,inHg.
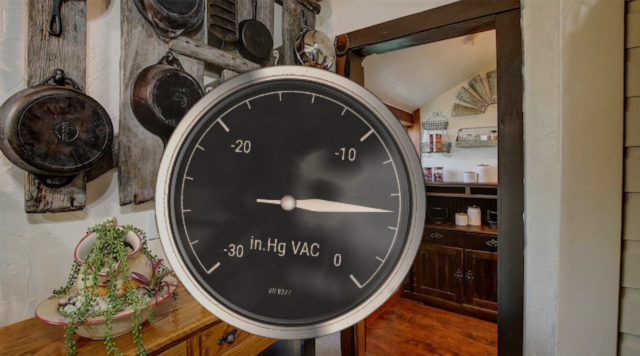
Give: -5,inHg
